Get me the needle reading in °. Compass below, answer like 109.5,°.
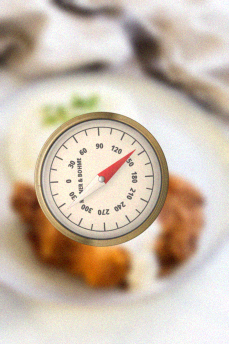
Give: 142.5,°
